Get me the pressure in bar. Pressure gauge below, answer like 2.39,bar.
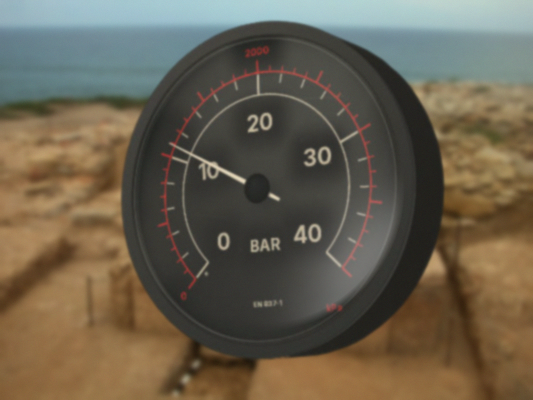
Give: 11,bar
